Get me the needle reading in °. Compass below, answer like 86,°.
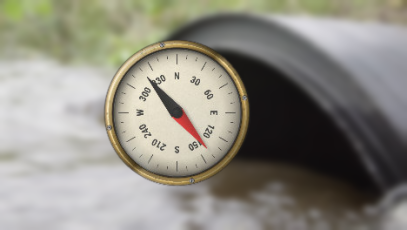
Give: 140,°
